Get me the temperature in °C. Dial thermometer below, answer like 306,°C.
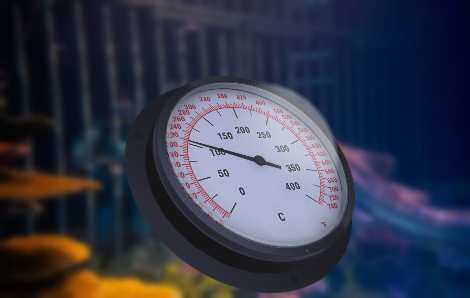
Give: 100,°C
